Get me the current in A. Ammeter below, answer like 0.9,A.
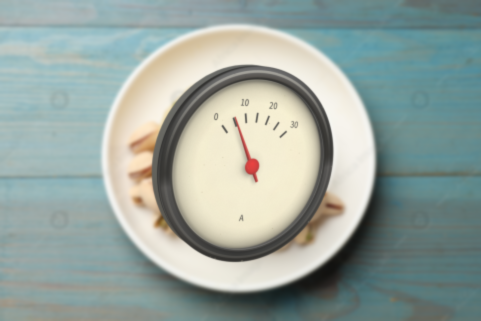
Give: 5,A
